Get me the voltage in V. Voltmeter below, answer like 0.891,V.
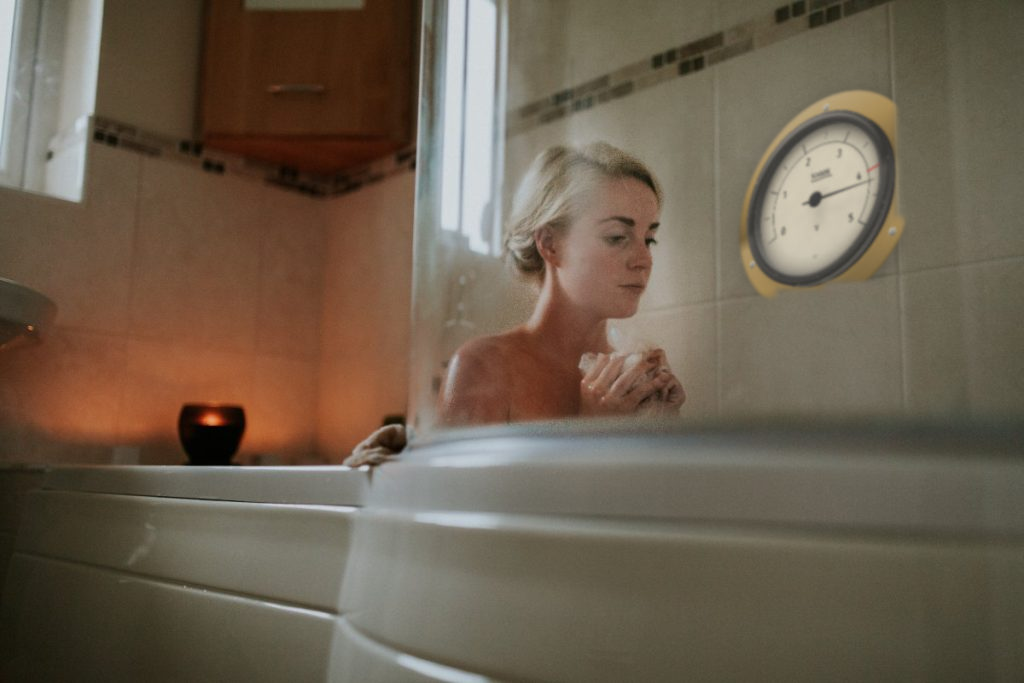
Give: 4.25,V
